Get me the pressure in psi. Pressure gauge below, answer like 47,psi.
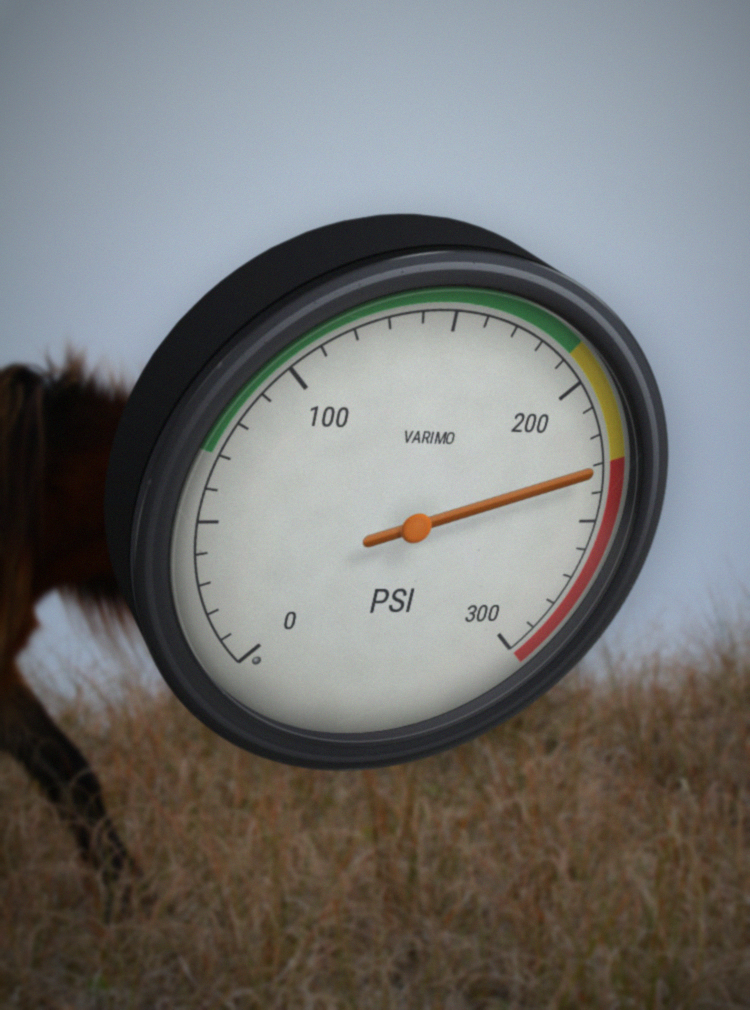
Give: 230,psi
